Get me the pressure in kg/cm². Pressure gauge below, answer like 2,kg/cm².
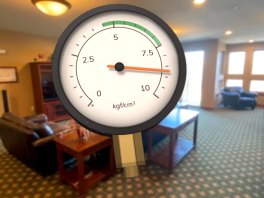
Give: 8.75,kg/cm²
